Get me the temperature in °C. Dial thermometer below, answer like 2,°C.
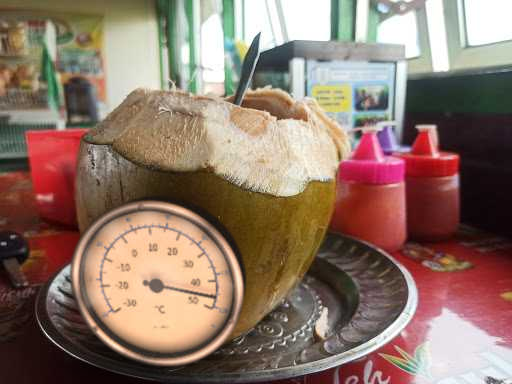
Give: 45,°C
